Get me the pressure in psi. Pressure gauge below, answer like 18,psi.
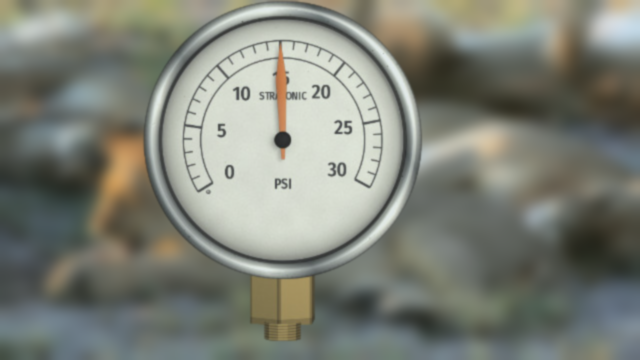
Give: 15,psi
